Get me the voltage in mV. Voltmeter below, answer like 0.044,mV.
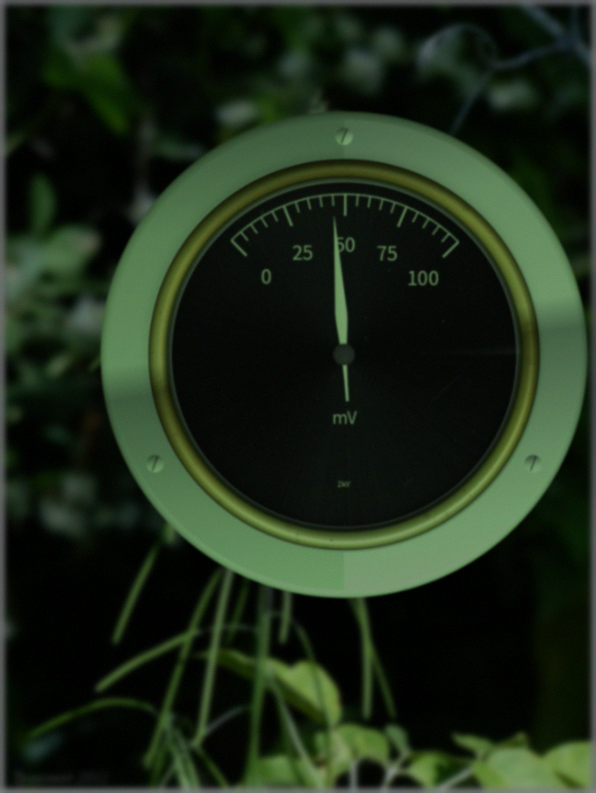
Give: 45,mV
